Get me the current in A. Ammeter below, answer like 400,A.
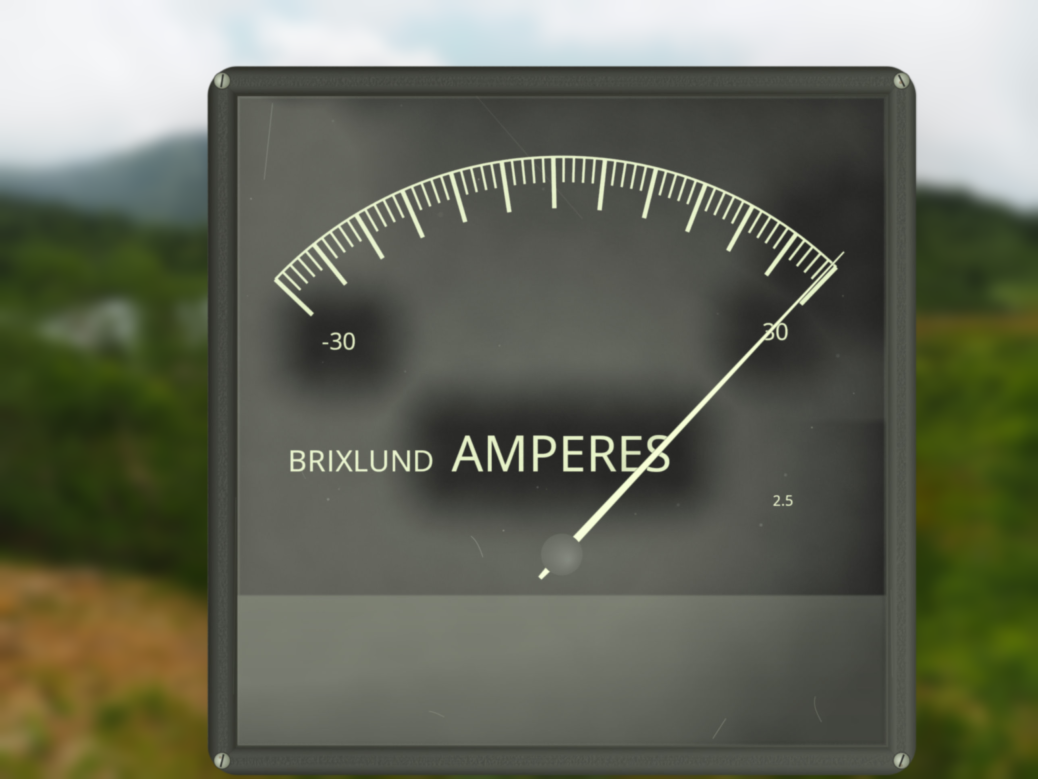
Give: 29.5,A
